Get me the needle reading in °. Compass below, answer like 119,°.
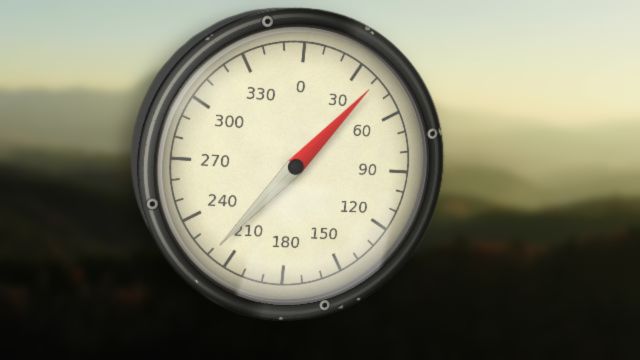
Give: 40,°
